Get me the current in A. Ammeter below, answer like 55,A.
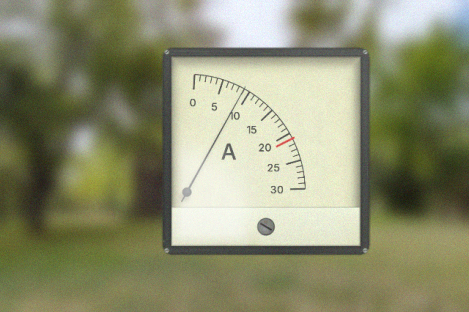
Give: 9,A
